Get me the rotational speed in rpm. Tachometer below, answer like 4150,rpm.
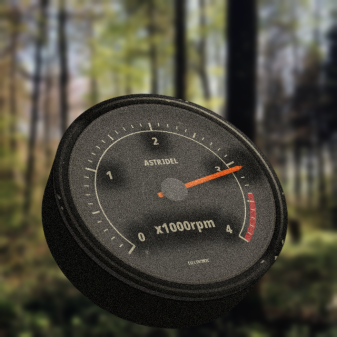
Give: 3100,rpm
